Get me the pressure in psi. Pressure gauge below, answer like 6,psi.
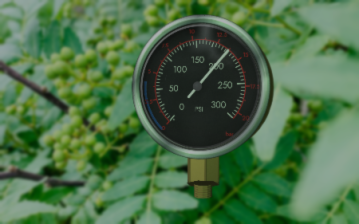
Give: 200,psi
